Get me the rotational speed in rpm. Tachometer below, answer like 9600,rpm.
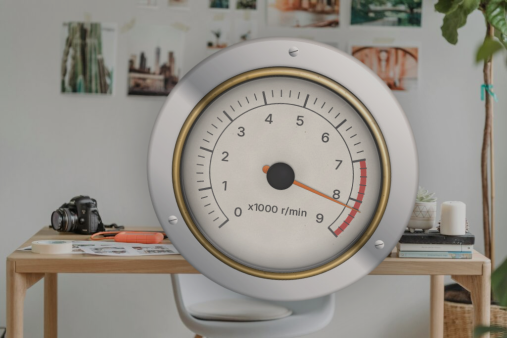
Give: 8200,rpm
